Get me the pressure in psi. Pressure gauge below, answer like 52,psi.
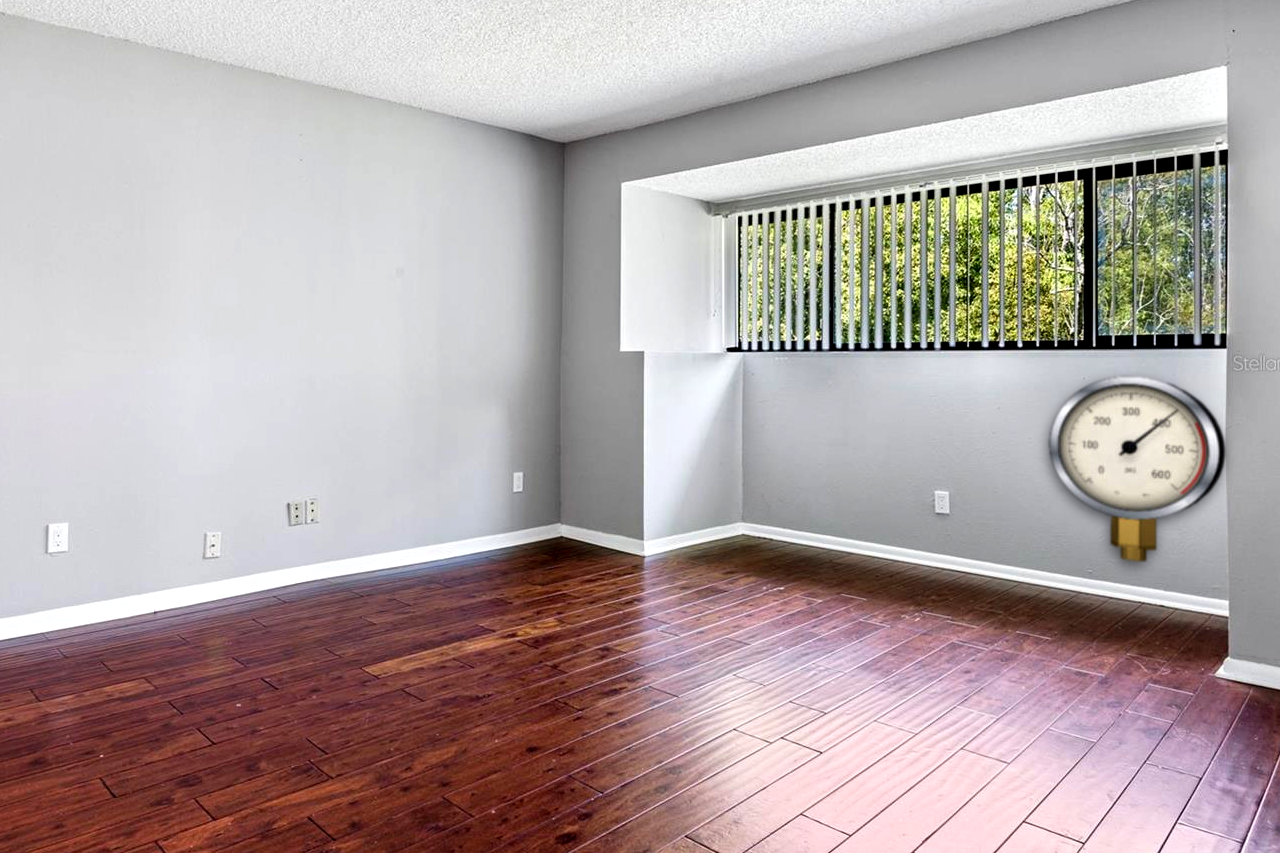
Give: 400,psi
